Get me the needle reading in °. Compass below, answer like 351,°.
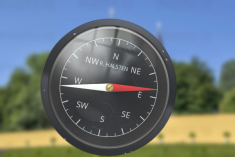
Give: 80,°
